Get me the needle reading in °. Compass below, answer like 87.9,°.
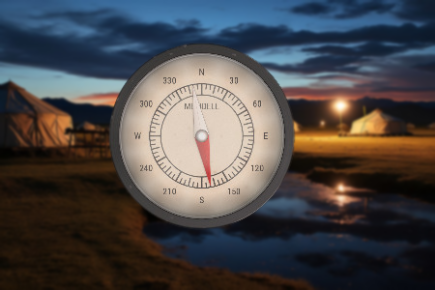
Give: 170,°
